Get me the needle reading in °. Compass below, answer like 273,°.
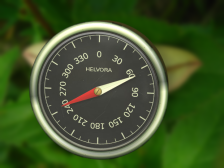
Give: 245,°
